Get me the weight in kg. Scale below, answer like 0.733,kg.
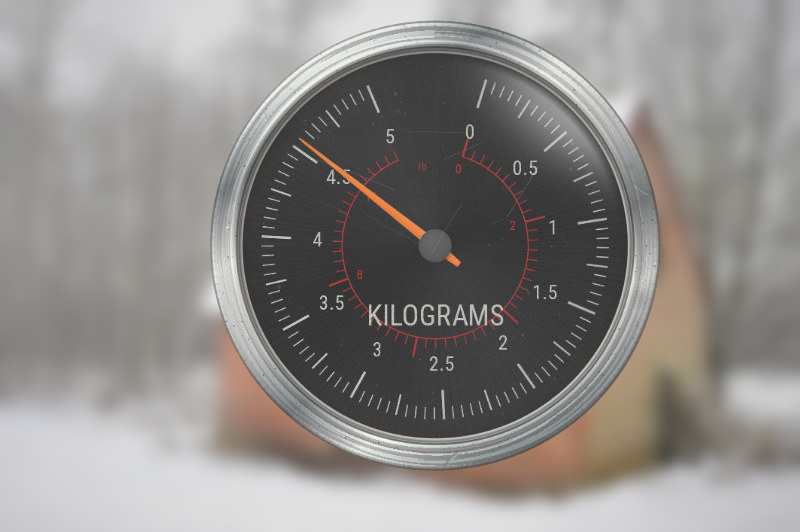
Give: 4.55,kg
